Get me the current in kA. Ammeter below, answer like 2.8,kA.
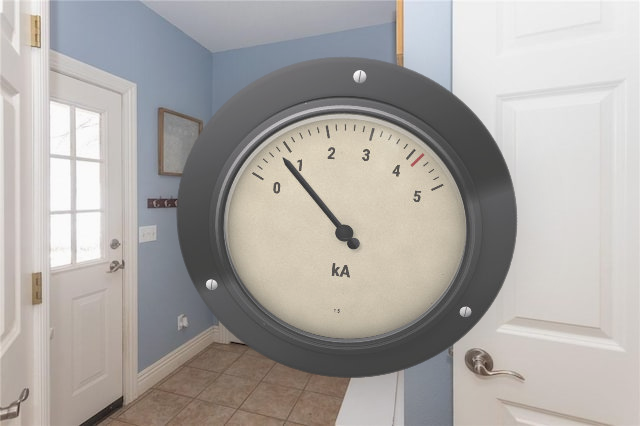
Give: 0.8,kA
